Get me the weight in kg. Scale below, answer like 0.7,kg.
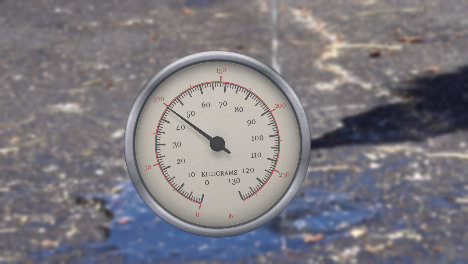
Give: 45,kg
